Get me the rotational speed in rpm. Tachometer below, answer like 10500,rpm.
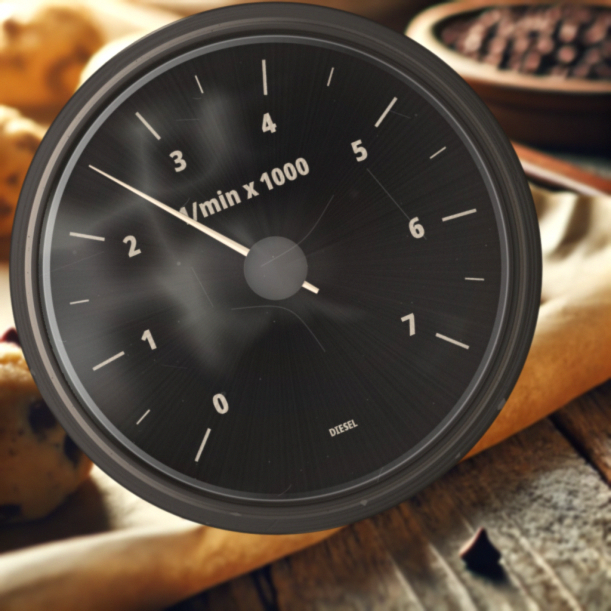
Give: 2500,rpm
